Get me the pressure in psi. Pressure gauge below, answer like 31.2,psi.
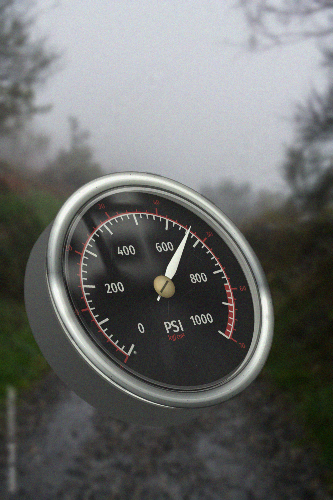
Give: 660,psi
